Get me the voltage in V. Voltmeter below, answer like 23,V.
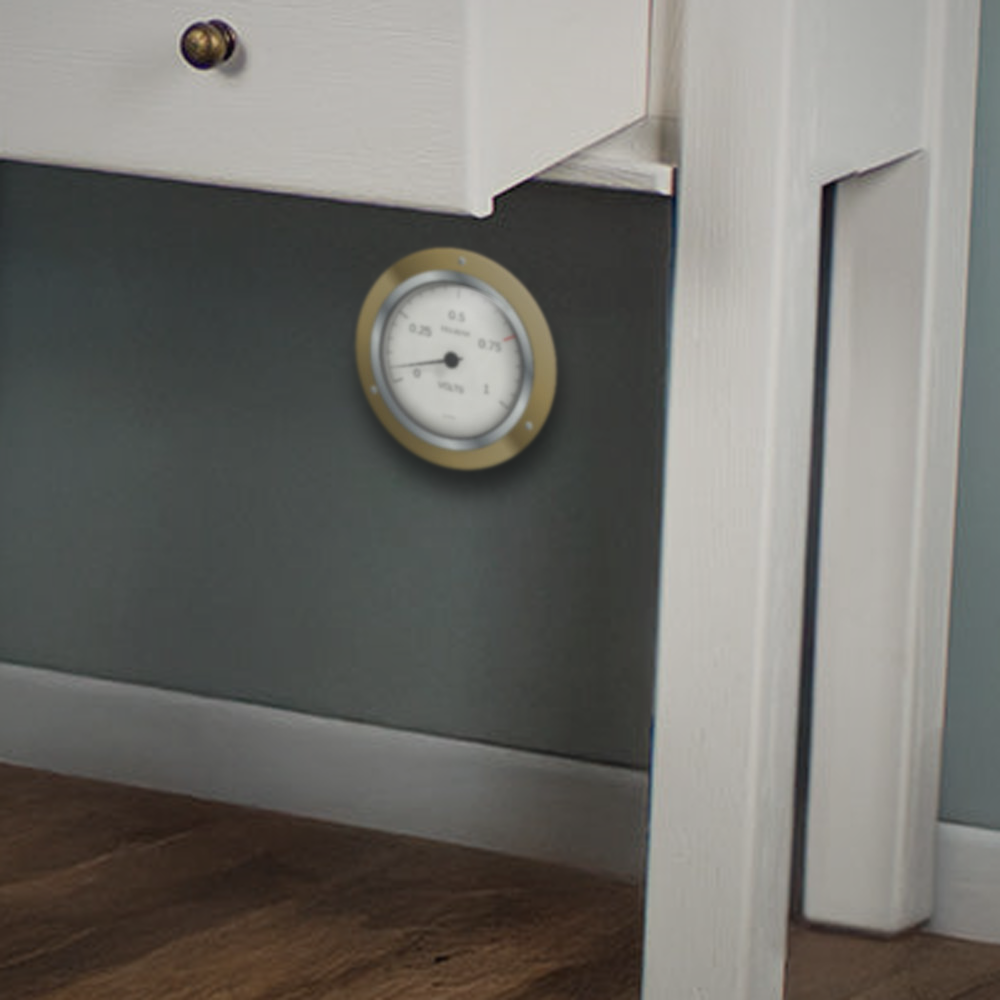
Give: 0.05,V
